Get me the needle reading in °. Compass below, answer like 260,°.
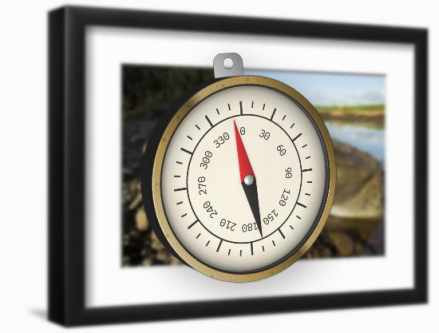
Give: 350,°
